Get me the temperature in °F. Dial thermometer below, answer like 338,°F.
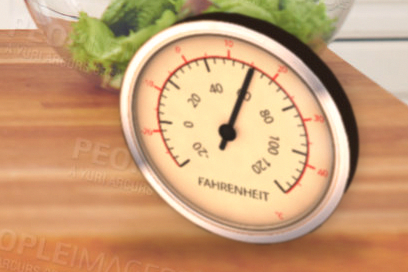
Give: 60,°F
